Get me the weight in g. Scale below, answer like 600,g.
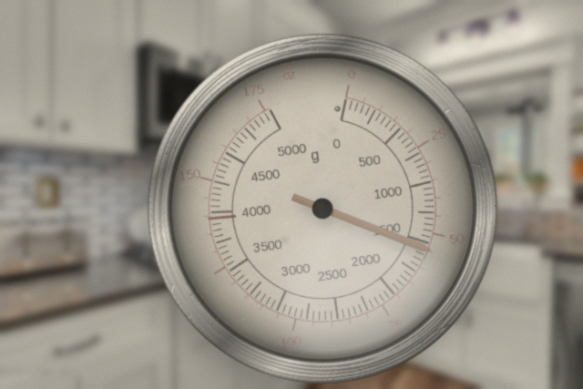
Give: 1550,g
